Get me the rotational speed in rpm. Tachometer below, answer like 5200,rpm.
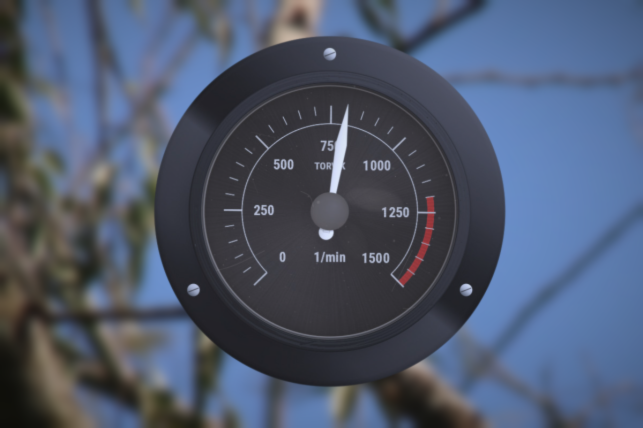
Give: 800,rpm
